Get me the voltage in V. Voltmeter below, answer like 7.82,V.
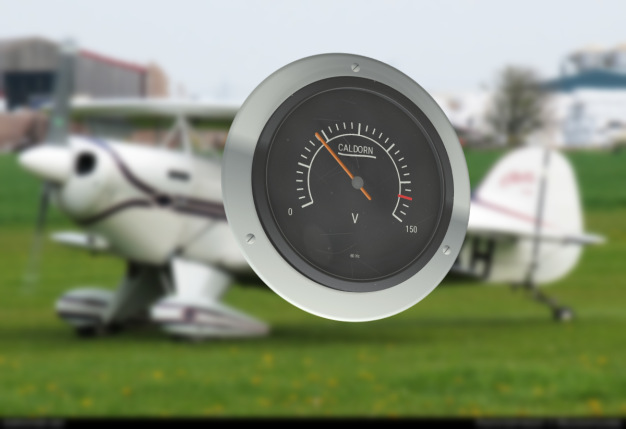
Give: 45,V
